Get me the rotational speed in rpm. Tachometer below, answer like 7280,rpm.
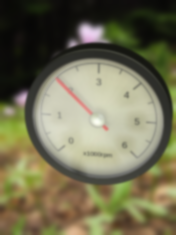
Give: 2000,rpm
